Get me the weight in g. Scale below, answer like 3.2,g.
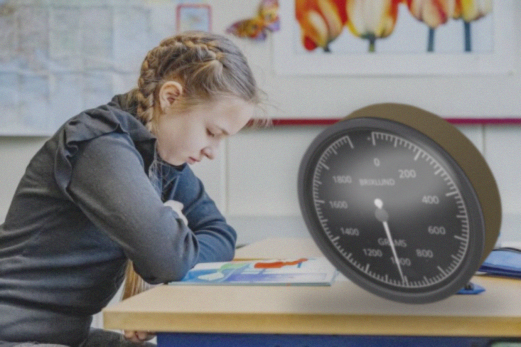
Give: 1000,g
